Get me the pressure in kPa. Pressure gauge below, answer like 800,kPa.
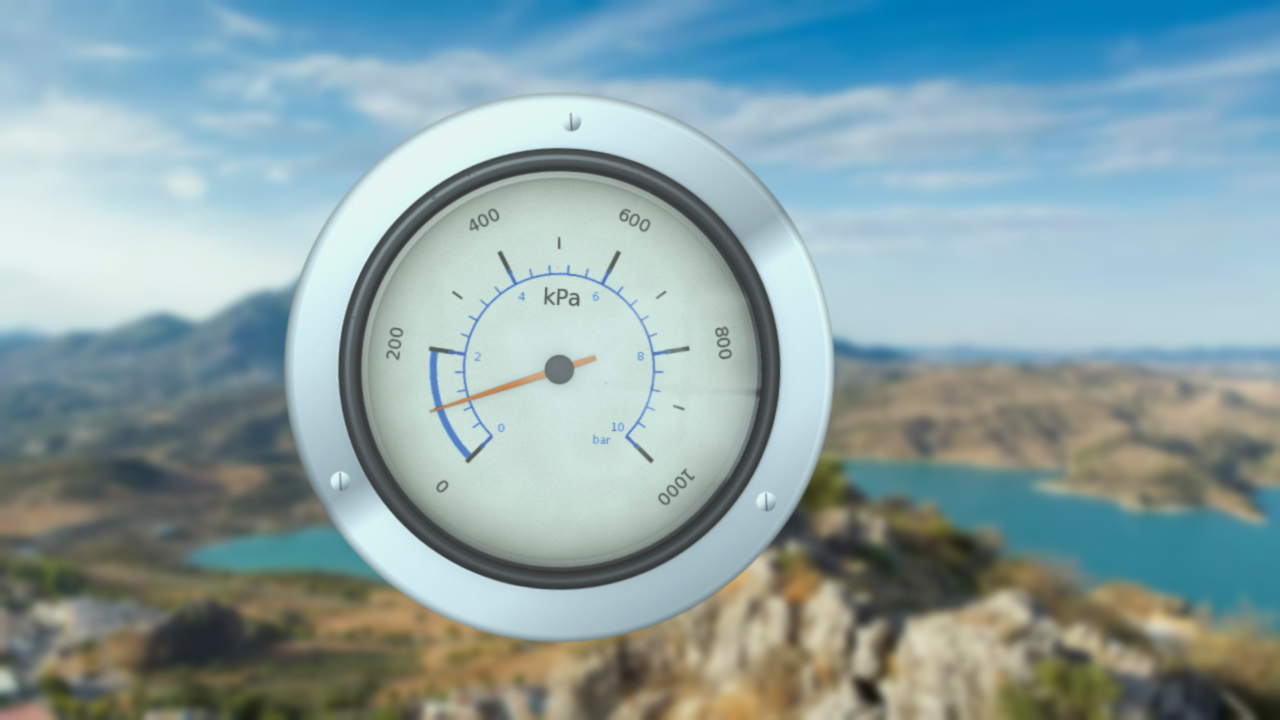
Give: 100,kPa
